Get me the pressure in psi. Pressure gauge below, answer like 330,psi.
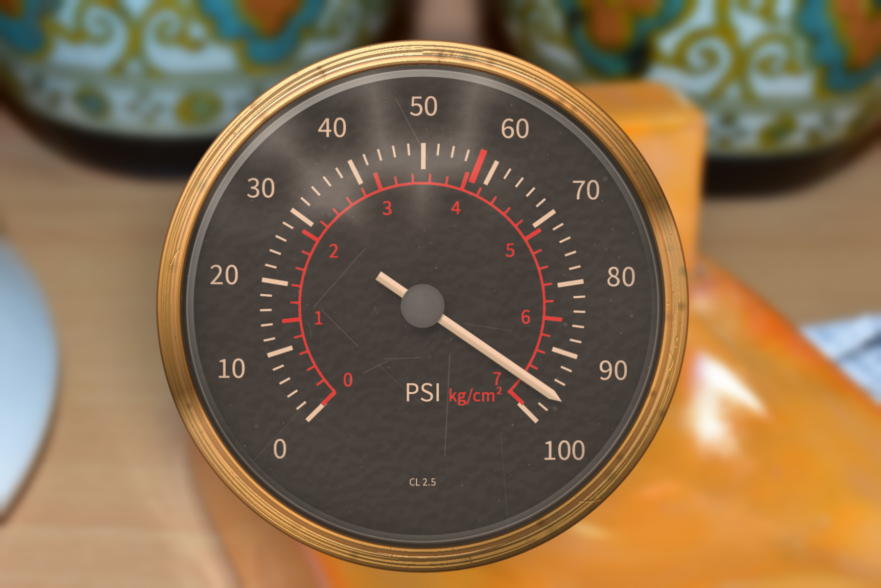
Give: 96,psi
